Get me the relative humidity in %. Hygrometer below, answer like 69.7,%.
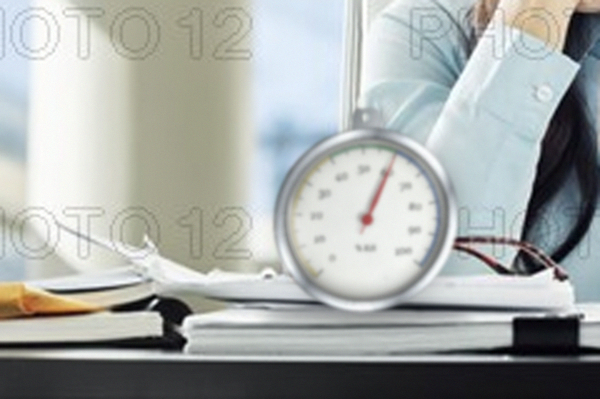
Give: 60,%
